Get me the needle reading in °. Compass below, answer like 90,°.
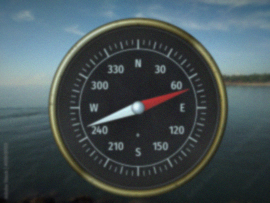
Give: 70,°
